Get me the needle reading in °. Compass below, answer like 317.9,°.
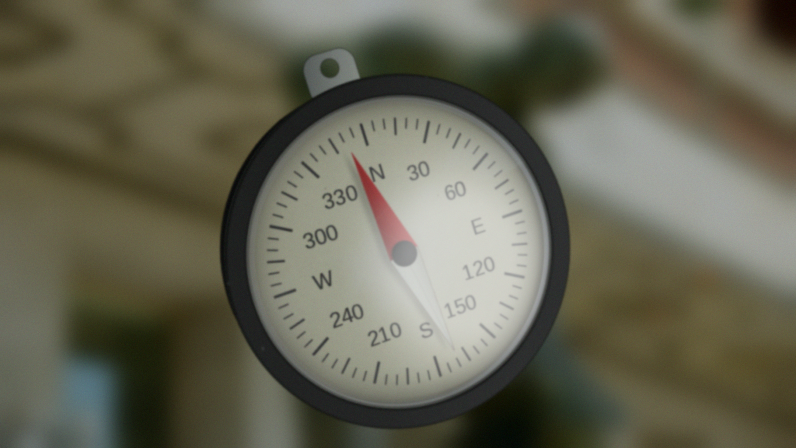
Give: 350,°
